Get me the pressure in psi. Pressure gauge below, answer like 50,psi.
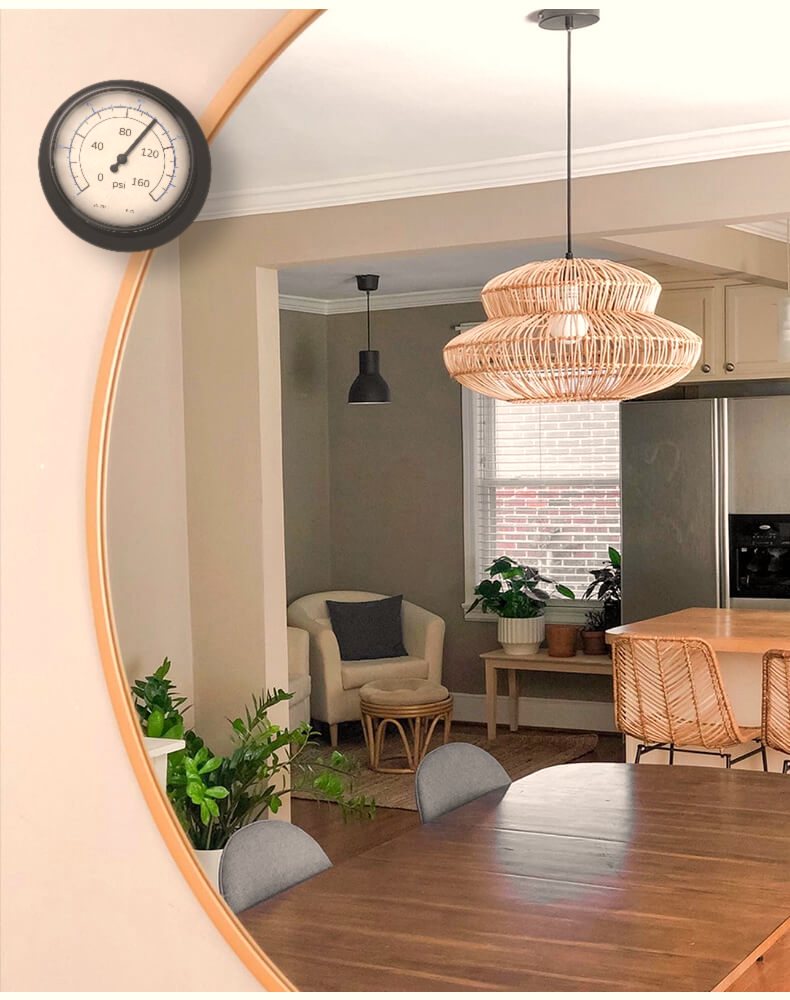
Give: 100,psi
